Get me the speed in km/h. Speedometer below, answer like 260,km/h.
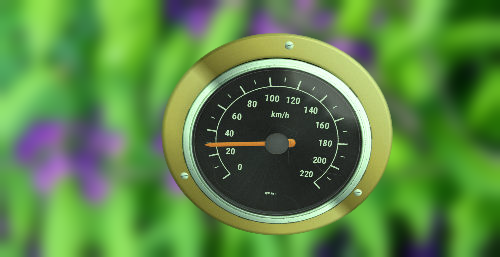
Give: 30,km/h
